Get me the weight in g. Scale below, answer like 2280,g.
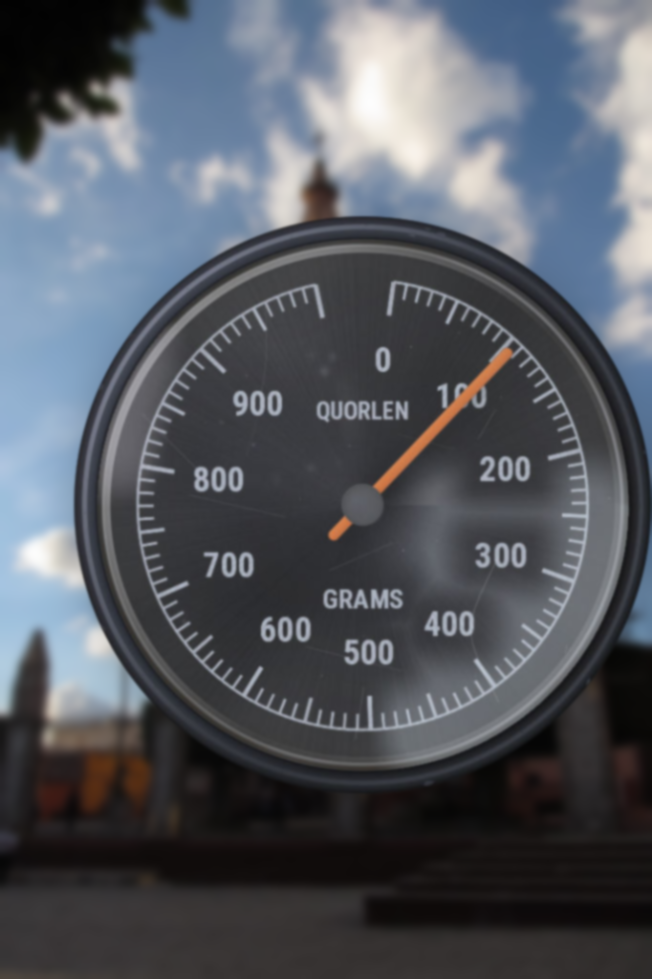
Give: 105,g
